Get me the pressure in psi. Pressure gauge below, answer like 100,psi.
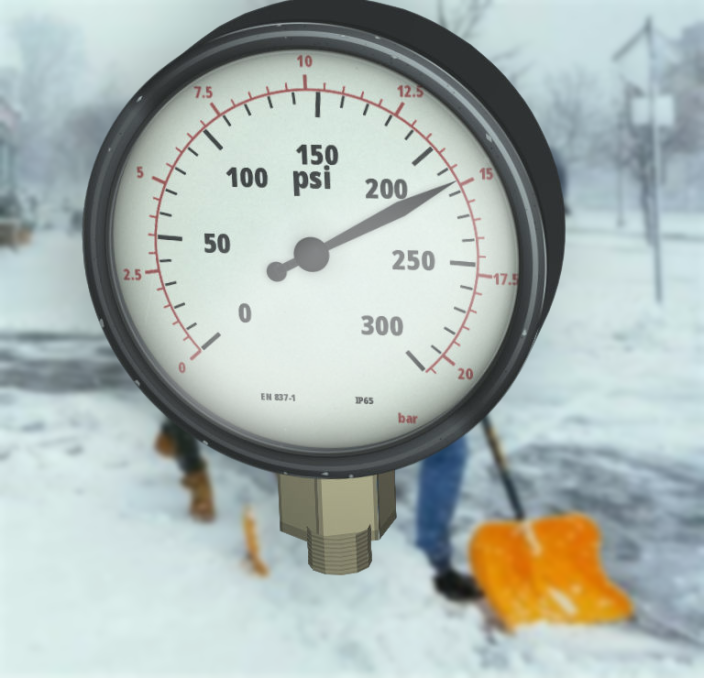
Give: 215,psi
